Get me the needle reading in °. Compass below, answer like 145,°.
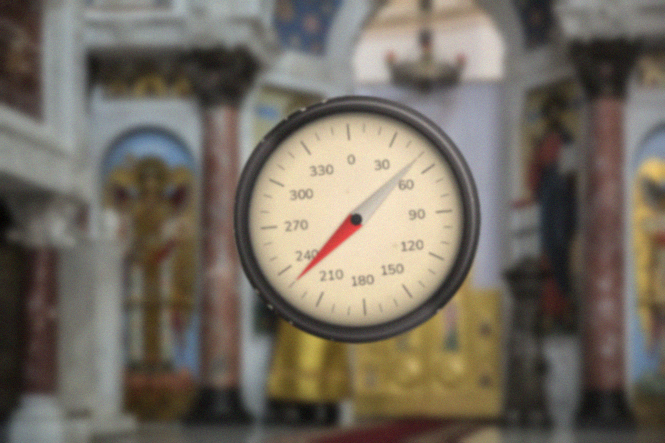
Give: 230,°
